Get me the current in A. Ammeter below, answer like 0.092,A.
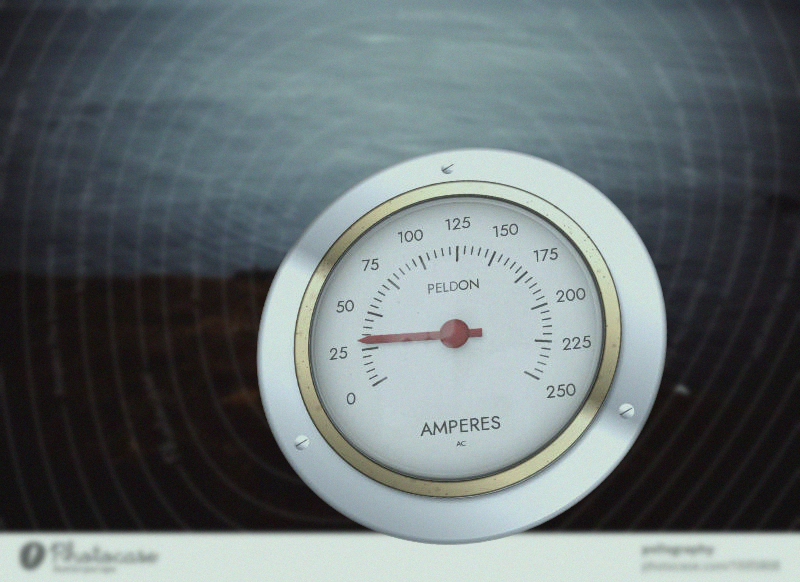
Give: 30,A
